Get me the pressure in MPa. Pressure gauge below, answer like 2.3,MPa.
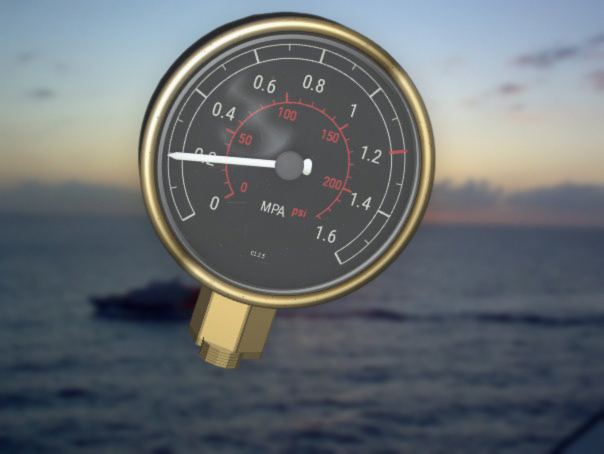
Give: 0.2,MPa
